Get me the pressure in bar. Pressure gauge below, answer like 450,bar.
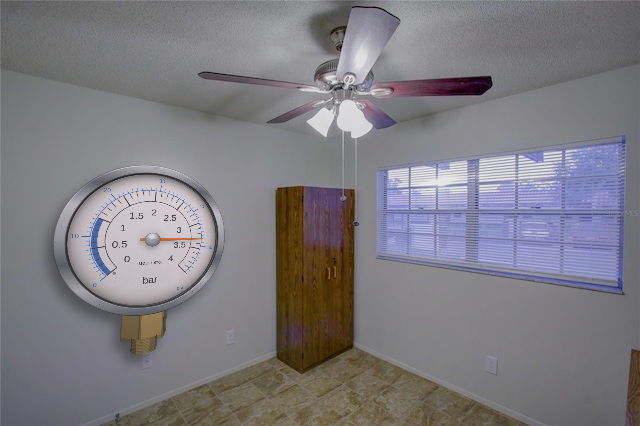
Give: 3.3,bar
